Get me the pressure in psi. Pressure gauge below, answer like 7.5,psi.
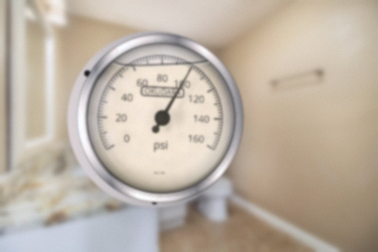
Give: 100,psi
